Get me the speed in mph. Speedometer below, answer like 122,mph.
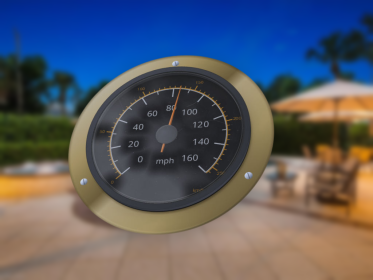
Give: 85,mph
